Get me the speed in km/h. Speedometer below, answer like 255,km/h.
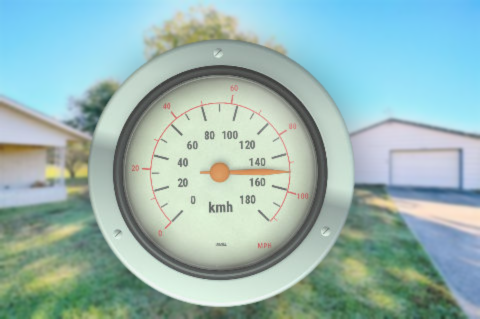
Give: 150,km/h
